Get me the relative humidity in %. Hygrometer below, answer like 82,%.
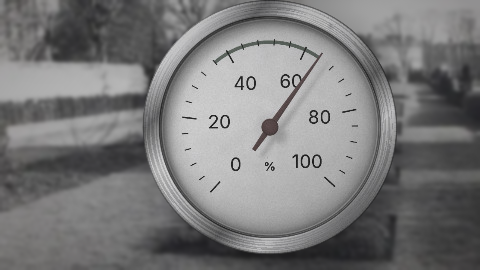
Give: 64,%
